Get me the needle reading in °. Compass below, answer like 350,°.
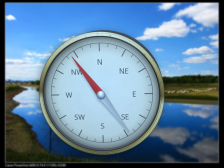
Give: 325,°
